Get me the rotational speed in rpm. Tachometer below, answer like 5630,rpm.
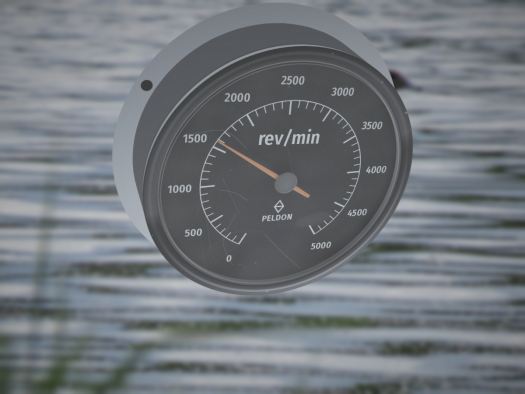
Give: 1600,rpm
